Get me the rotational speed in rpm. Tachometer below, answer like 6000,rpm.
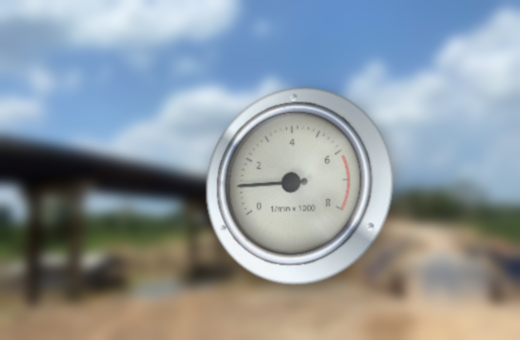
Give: 1000,rpm
